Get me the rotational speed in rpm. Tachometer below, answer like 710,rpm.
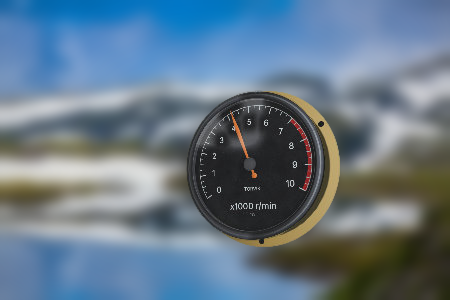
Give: 4250,rpm
